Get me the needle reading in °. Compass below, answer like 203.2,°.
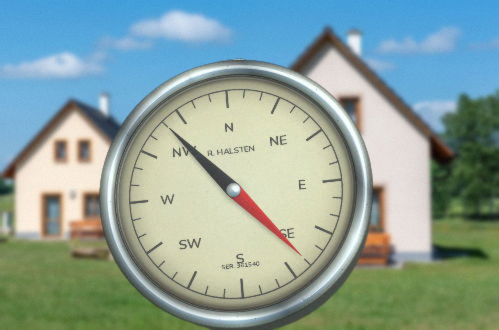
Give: 140,°
